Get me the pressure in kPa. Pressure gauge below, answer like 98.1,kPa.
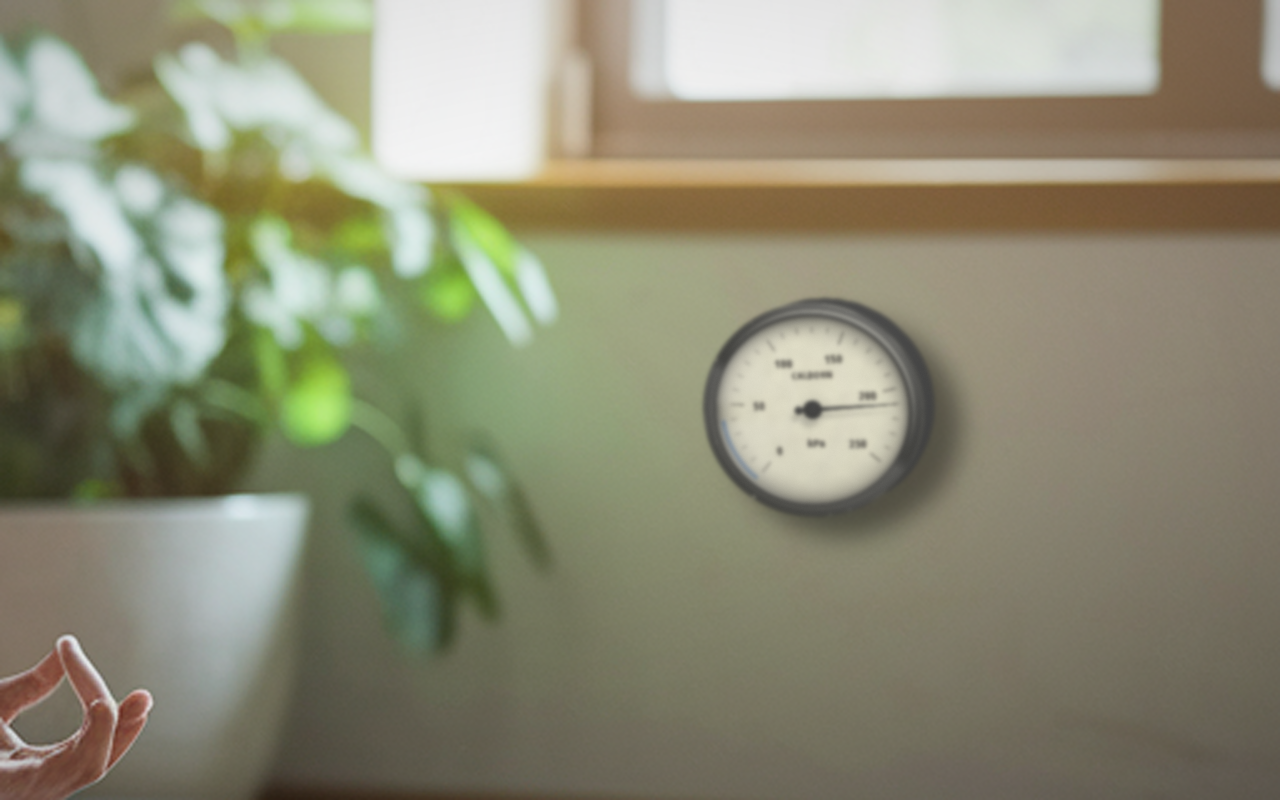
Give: 210,kPa
